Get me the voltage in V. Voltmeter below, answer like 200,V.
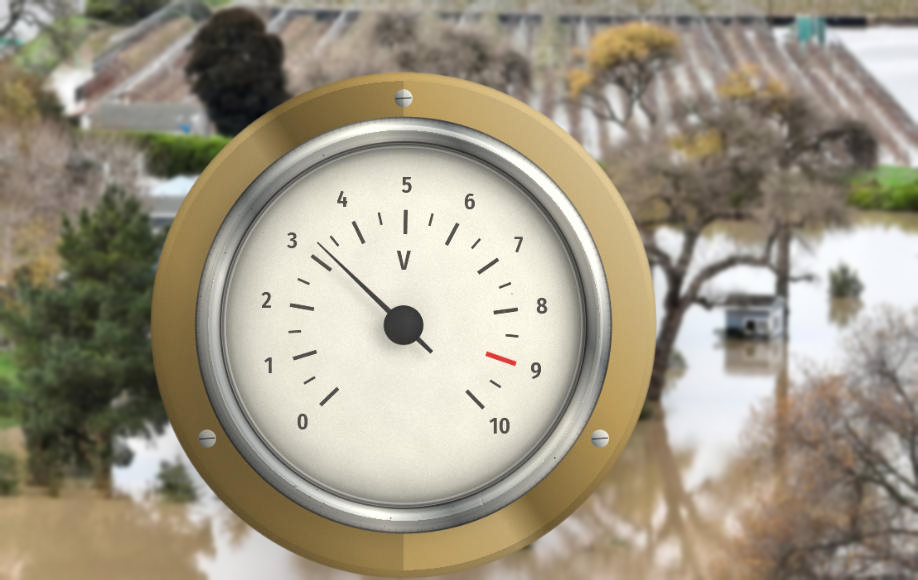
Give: 3.25,V
